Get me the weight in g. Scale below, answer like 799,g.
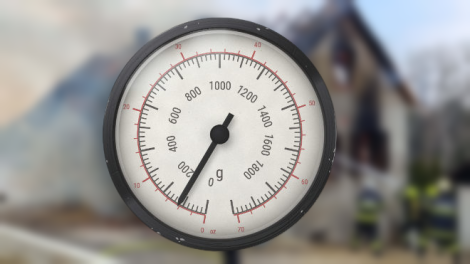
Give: 120,g
